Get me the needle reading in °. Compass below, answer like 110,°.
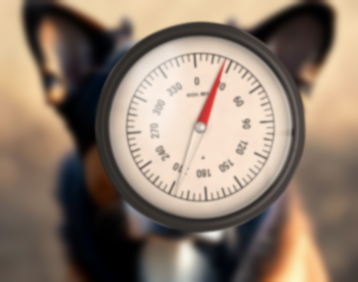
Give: 25,°
